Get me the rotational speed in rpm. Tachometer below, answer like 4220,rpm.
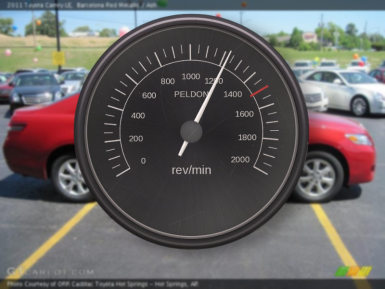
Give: 1225,rpm
